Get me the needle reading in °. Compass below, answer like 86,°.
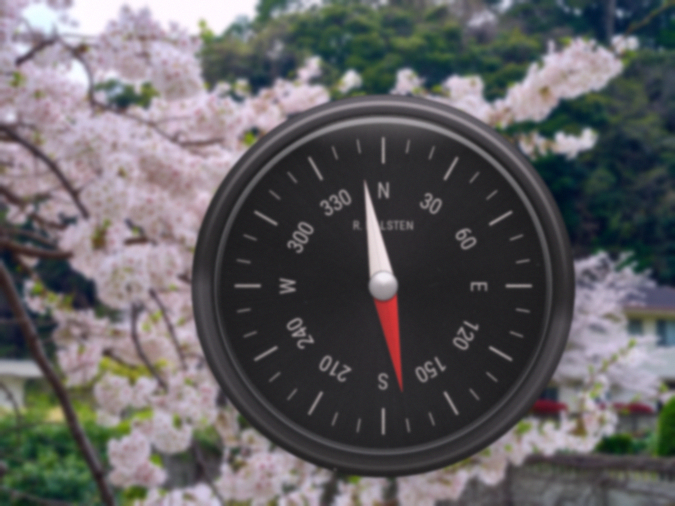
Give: 170,°
